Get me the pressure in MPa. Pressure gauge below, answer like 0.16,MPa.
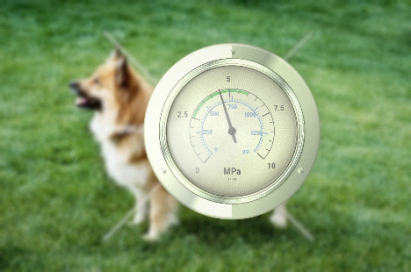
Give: 4.5,MPa
